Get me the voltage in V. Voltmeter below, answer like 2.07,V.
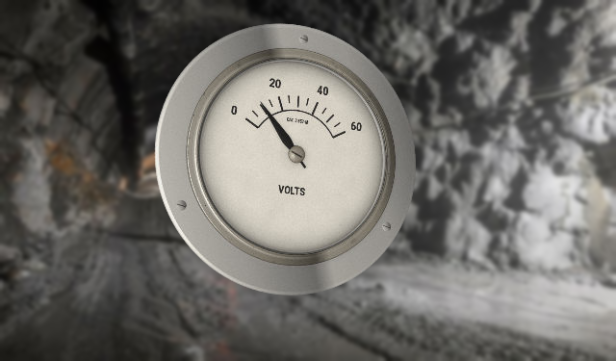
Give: 10,V
